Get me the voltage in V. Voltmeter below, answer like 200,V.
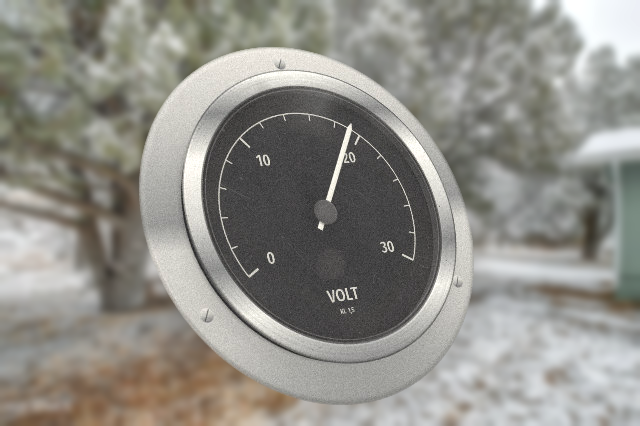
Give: 19,V
